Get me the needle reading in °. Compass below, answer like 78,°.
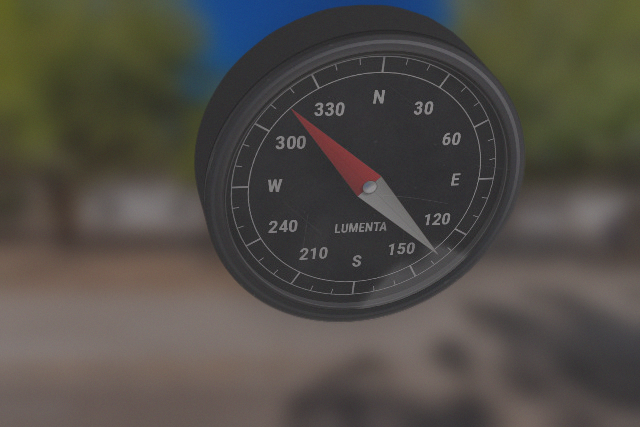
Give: 315,°
